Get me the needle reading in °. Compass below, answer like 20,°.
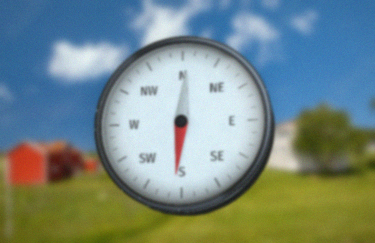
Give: 185,°
